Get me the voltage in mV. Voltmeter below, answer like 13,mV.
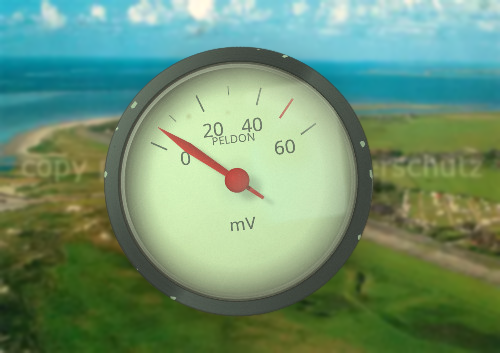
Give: 5,mV
